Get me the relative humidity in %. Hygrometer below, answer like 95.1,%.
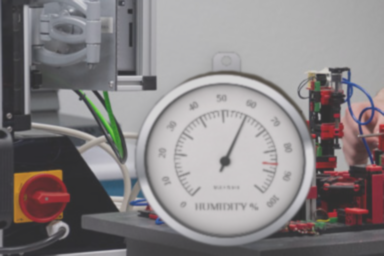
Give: 60,%
